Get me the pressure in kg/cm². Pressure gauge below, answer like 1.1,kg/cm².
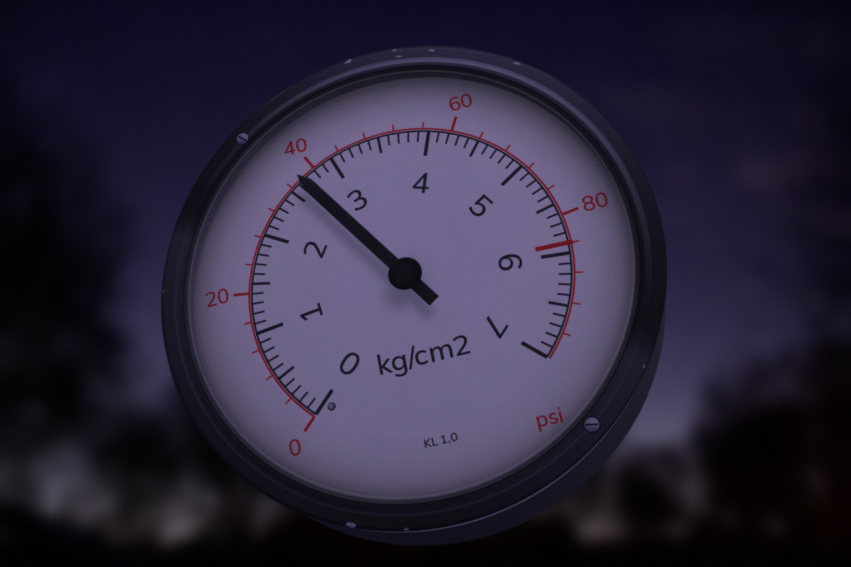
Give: 2.65,kg/cm²
